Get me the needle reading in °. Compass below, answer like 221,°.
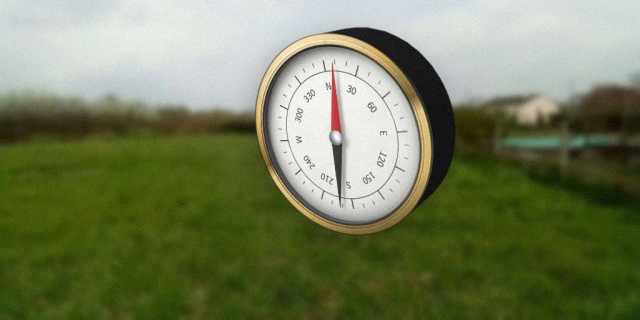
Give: 10,°
